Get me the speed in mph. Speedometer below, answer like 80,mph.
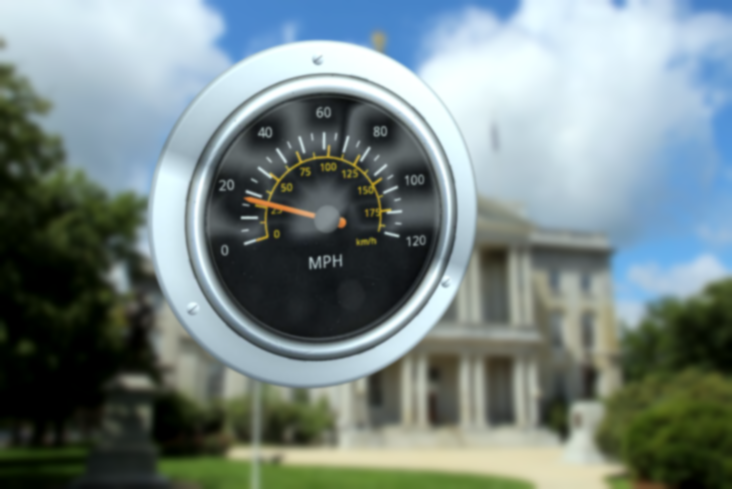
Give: 17.5,mph
